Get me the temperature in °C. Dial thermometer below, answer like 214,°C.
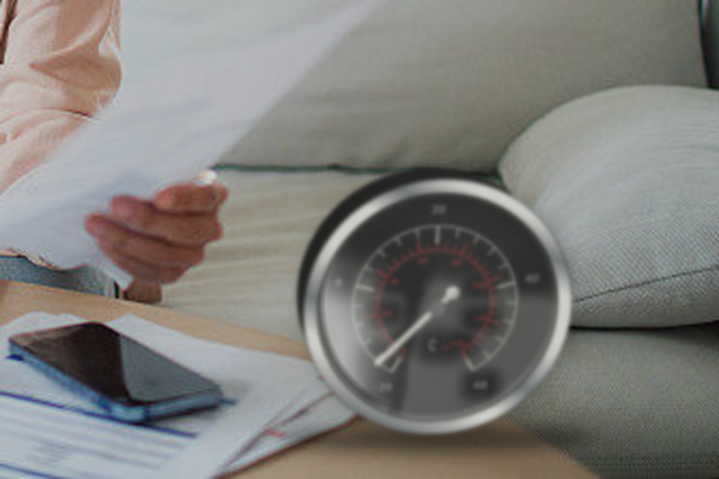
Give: -16,°C
